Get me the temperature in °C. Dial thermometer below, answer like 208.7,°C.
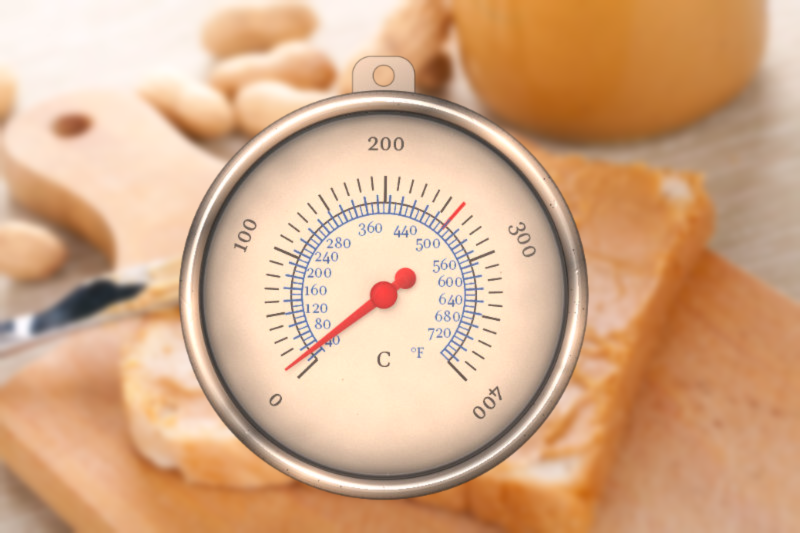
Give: 10,°C
